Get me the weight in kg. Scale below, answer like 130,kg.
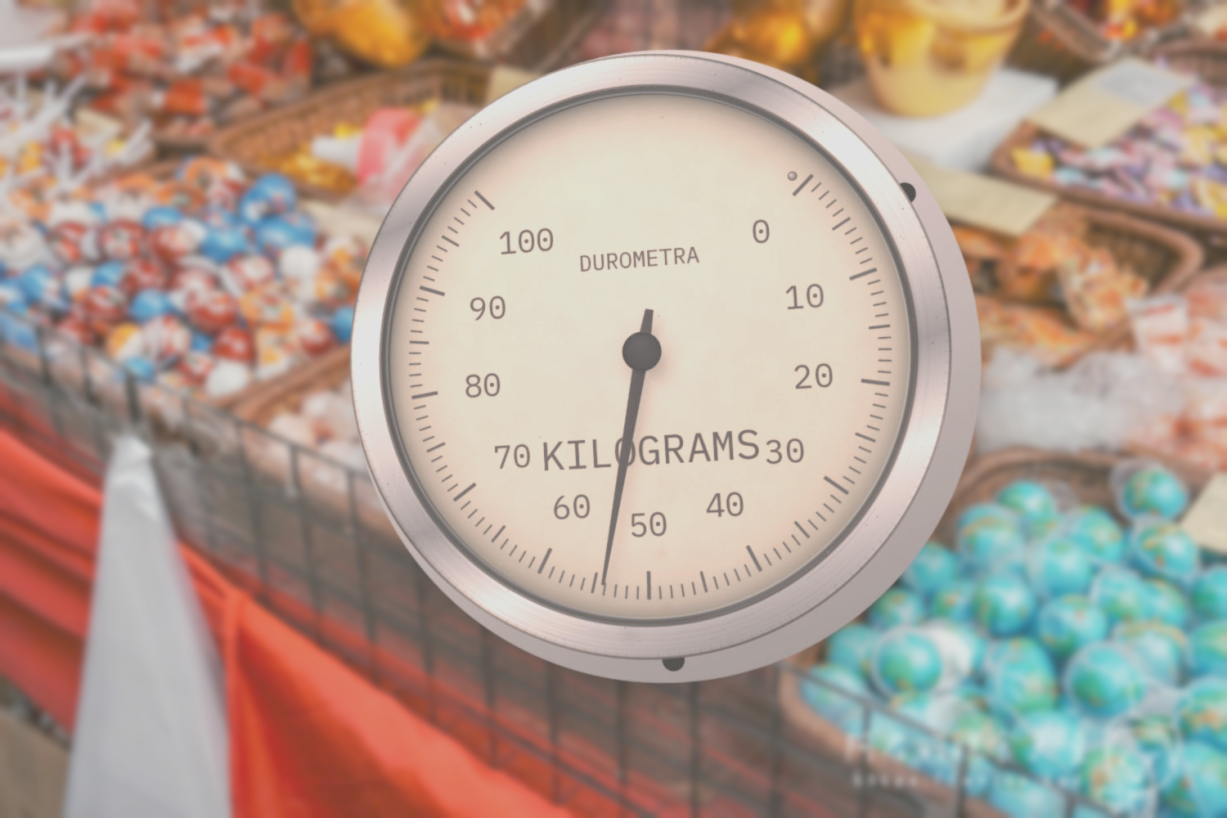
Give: 54,kg
